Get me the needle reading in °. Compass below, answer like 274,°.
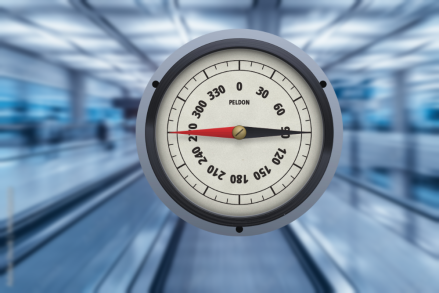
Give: 270,°
